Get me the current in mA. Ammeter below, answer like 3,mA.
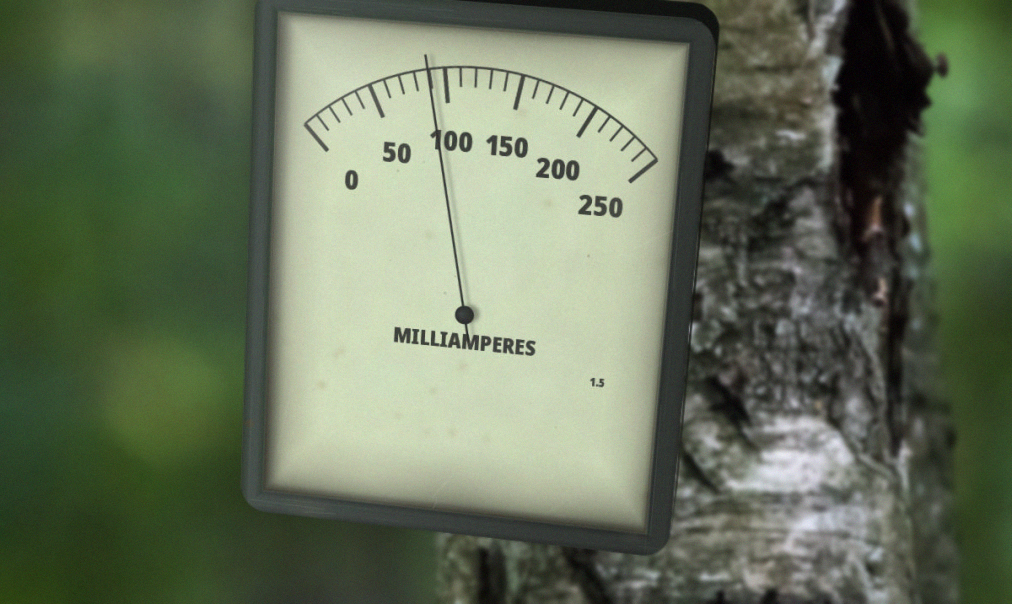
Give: 90,mA
